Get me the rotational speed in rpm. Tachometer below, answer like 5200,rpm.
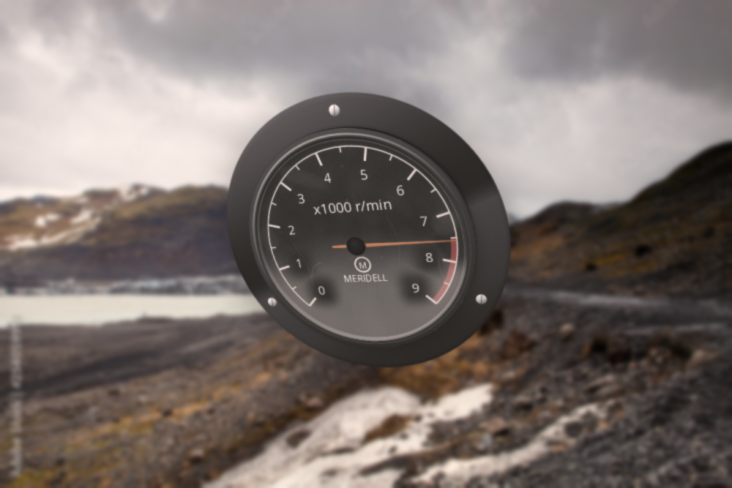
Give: 7500,rpm
